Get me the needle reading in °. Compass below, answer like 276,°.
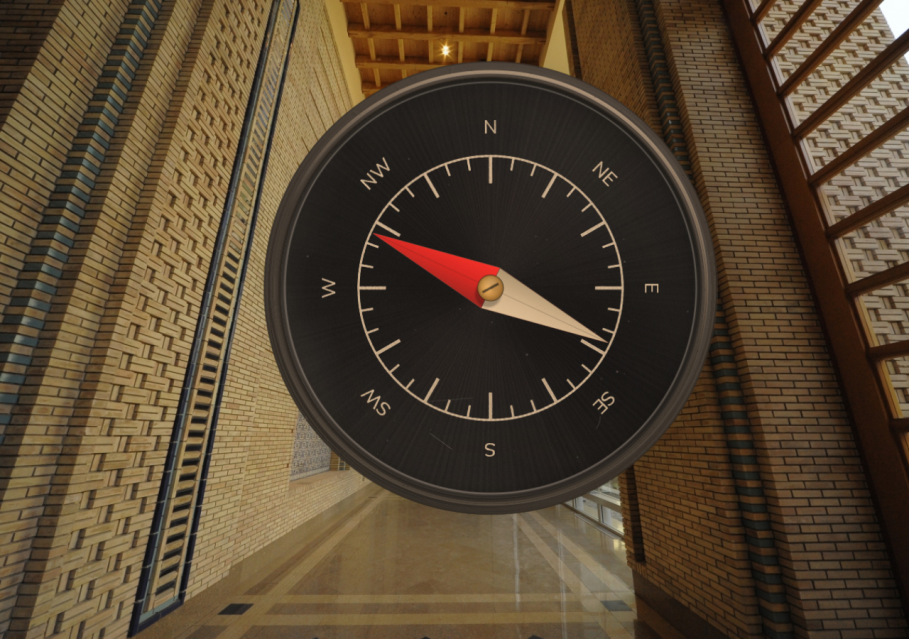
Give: 295,°
